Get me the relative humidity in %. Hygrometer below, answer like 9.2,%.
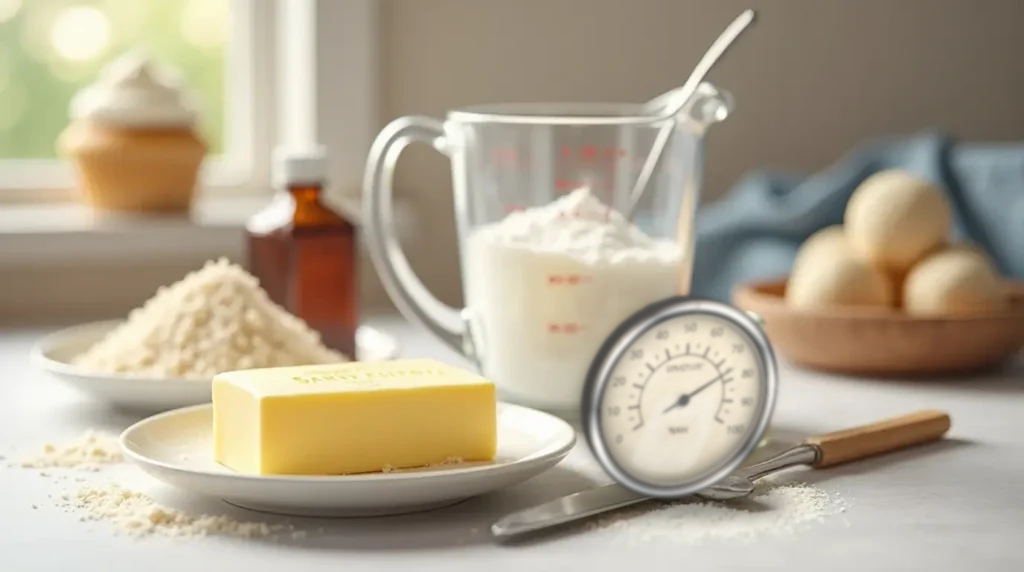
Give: 75,%
